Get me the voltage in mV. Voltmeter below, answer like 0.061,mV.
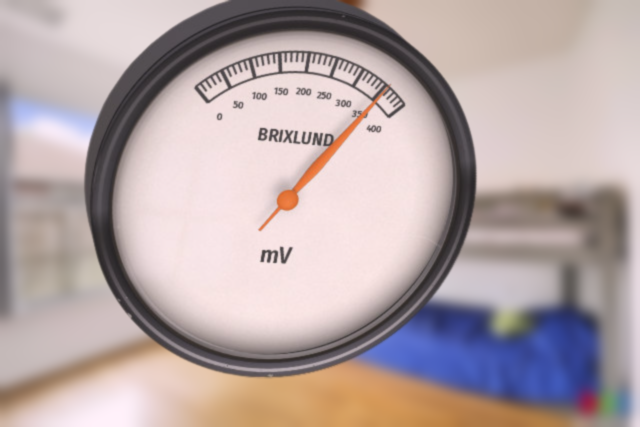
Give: 350,mV
